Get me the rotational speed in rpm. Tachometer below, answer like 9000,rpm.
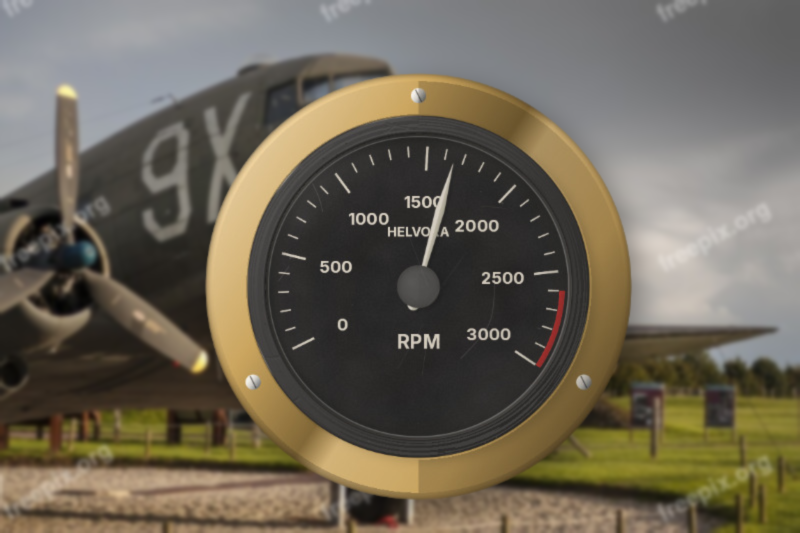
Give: 1650,rpm
